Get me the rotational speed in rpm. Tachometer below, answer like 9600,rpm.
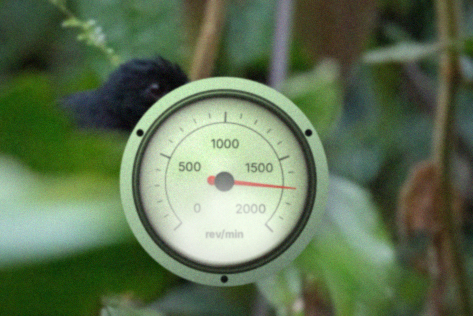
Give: 1700,rpm
